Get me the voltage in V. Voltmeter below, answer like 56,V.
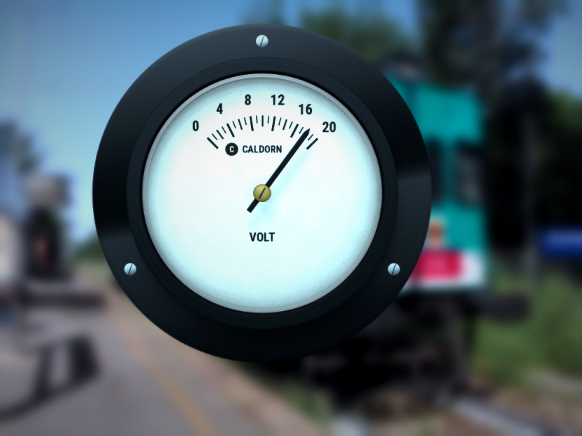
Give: 18,V
